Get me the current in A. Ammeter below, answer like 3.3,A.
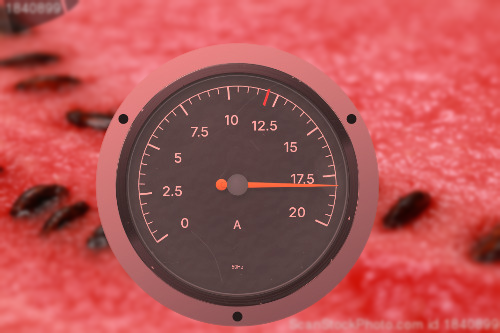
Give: 18,A
